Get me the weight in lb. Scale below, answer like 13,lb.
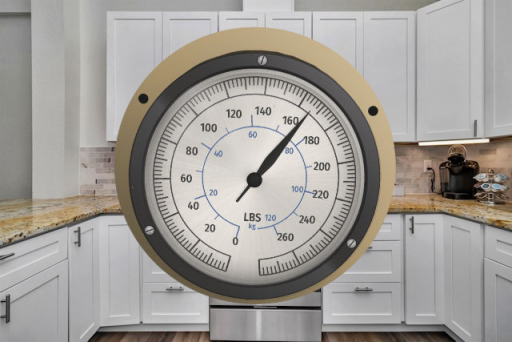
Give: 166,lb
